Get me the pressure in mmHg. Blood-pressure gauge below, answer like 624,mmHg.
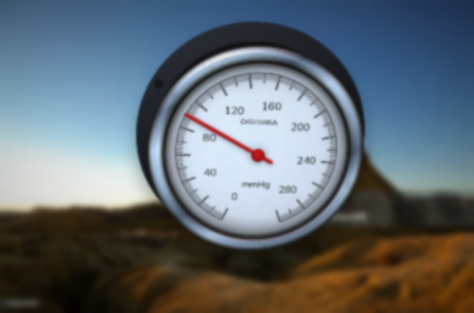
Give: 90,mmHg
